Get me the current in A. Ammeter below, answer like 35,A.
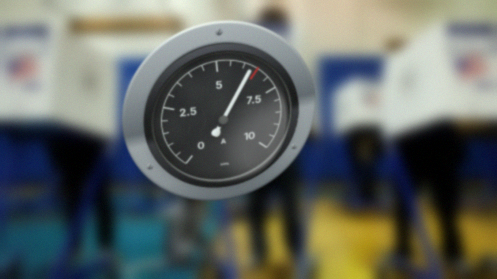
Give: 6.25,A
